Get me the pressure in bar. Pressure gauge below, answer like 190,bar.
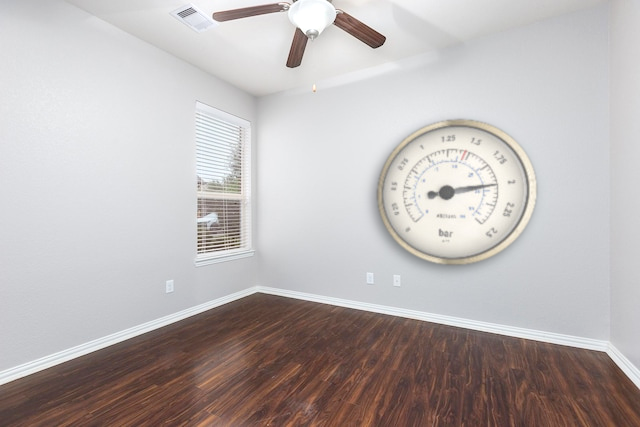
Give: 2,bar
